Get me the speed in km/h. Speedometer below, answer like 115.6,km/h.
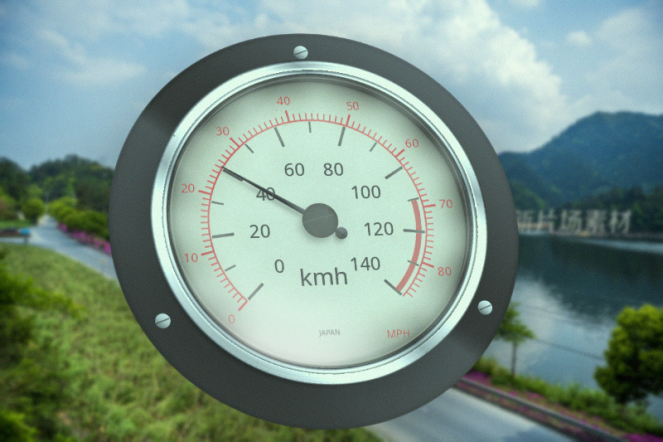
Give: 40,km/h
